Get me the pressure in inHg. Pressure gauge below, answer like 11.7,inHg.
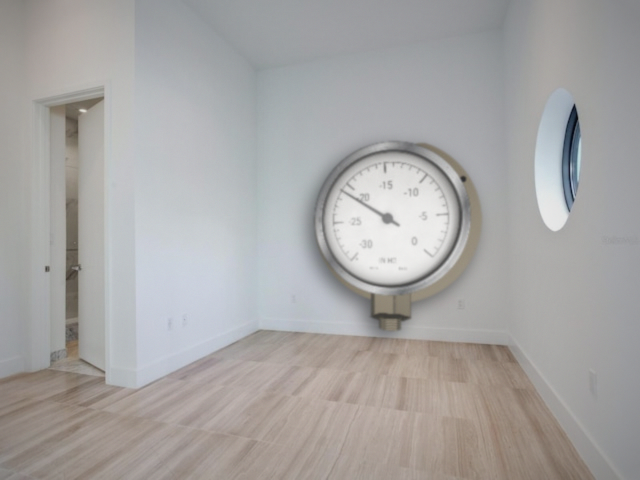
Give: -21,inHg
